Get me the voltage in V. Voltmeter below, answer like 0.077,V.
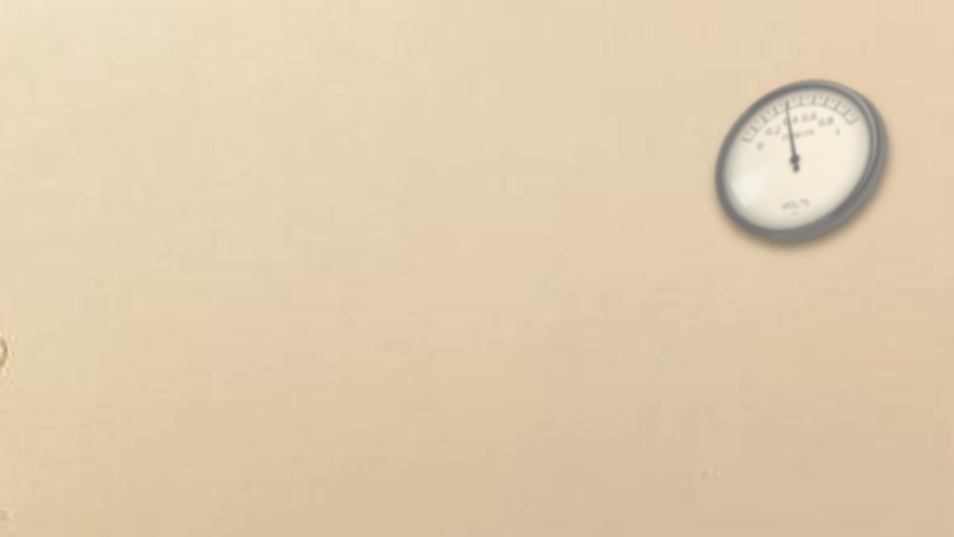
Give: 0.4,V
